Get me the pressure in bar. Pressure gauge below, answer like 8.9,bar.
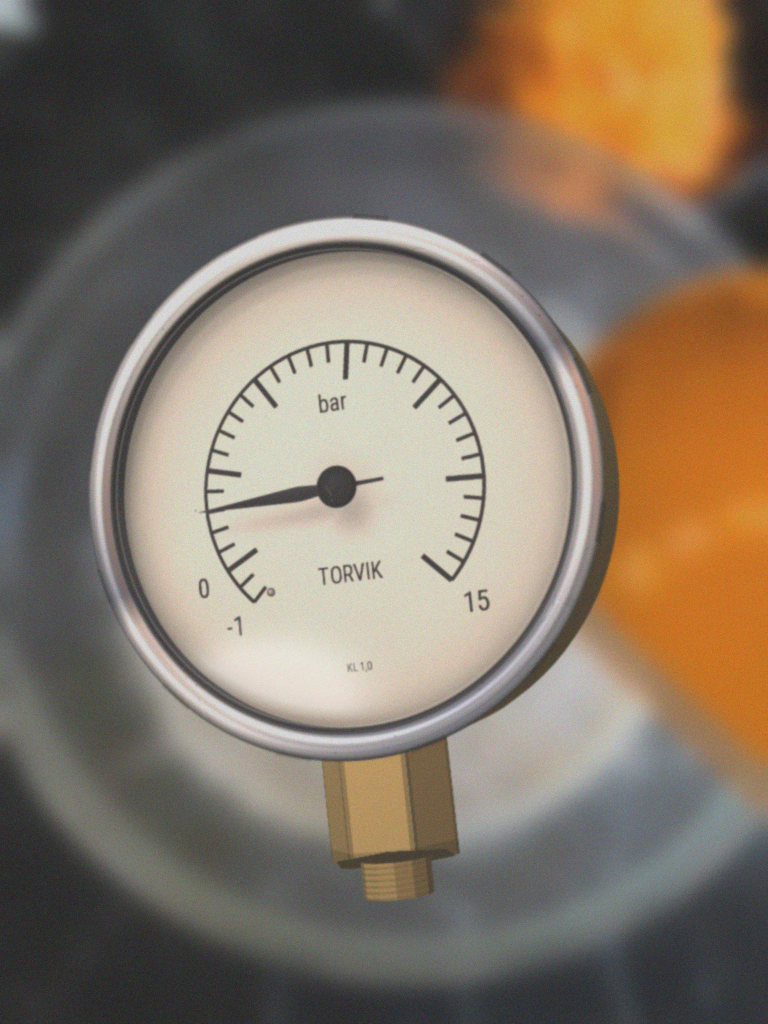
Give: 1.5,bar
